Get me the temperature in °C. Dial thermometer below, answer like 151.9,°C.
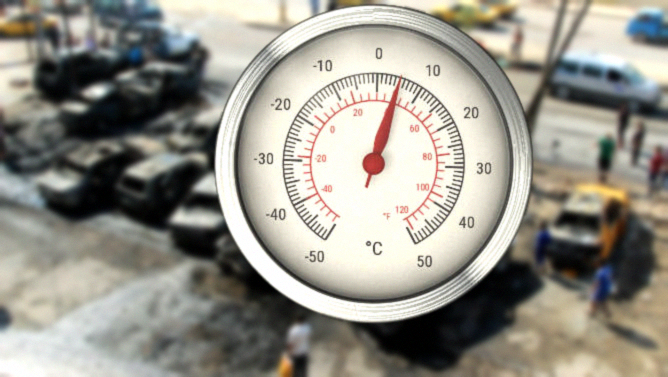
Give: 5,°C
